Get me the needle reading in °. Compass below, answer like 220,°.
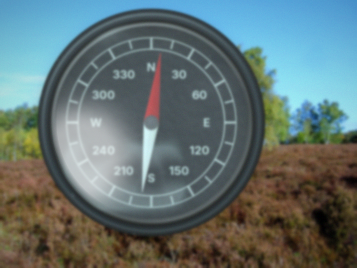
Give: 7.5,°
